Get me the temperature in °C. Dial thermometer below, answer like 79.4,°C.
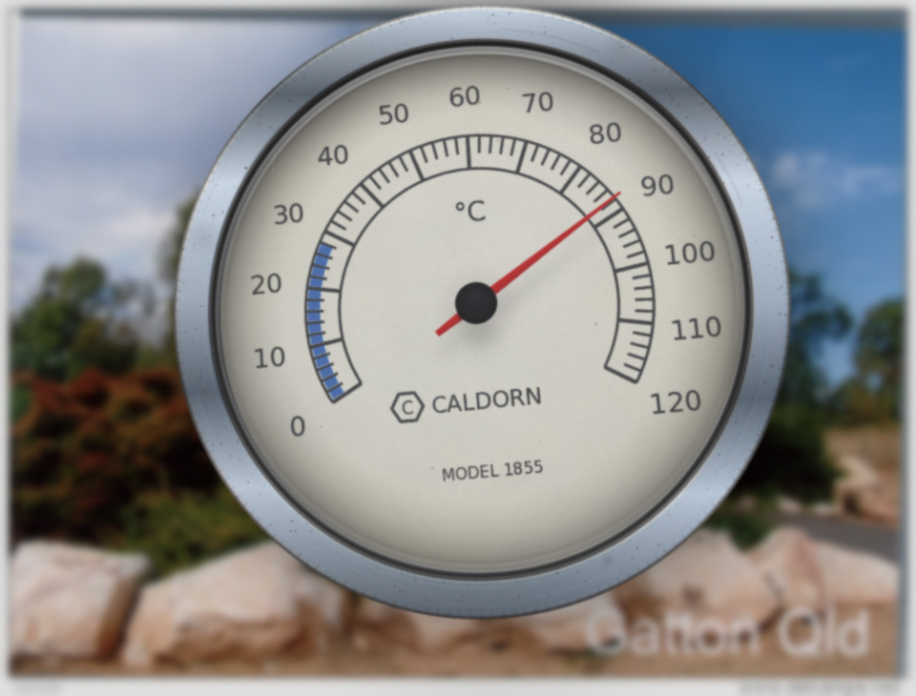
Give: 88,°C
